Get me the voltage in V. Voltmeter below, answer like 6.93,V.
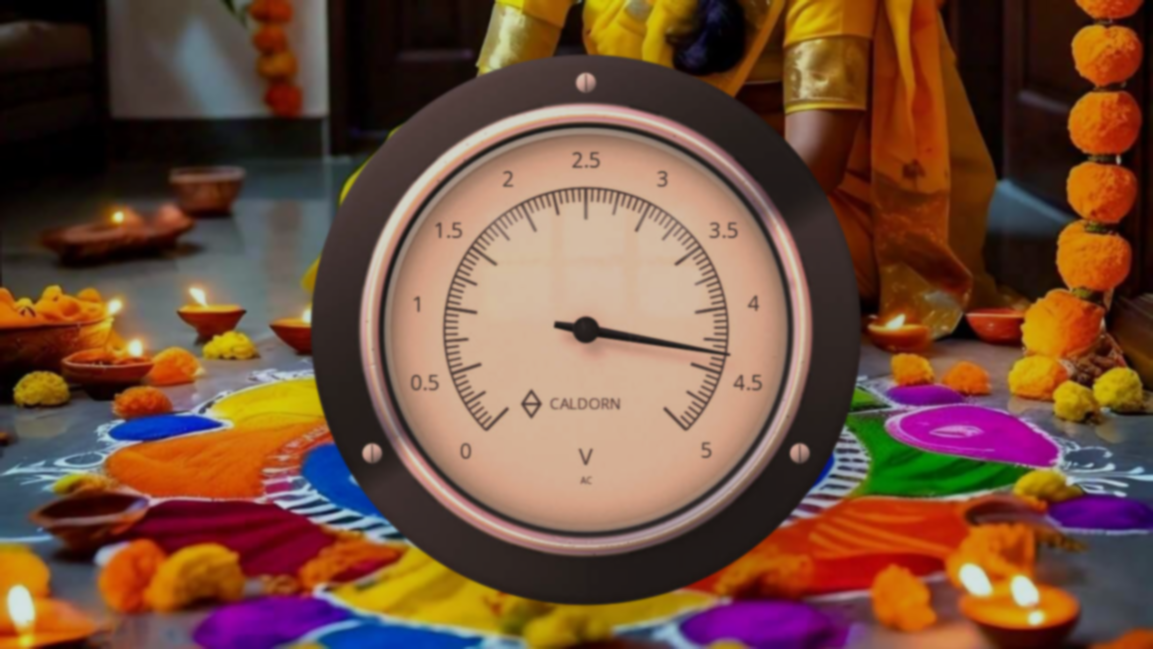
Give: 4.35,V
